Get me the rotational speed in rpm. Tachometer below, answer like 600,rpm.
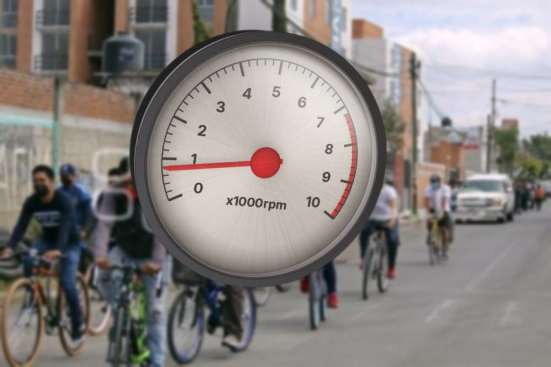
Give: 800,rpm
